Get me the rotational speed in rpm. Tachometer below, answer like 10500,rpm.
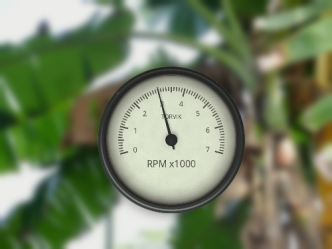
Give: 3000,rpm
